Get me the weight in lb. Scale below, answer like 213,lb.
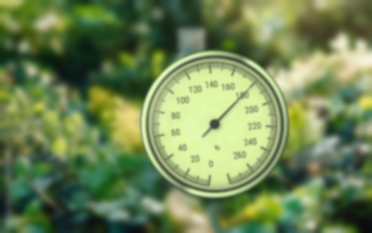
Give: 180,lb
